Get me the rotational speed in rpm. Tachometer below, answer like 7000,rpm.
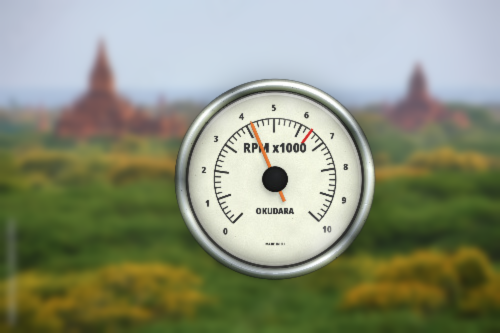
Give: 4200,rpm
